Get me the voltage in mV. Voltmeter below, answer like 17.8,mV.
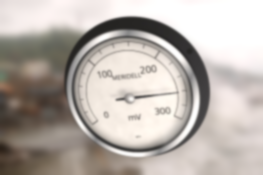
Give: 260,mV
